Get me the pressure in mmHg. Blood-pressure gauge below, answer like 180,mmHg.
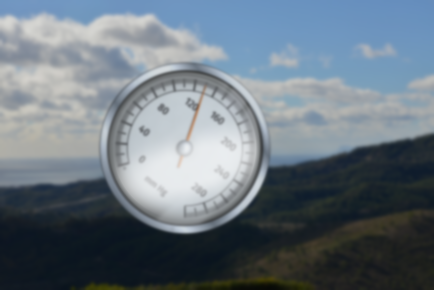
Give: 130,mmHg
